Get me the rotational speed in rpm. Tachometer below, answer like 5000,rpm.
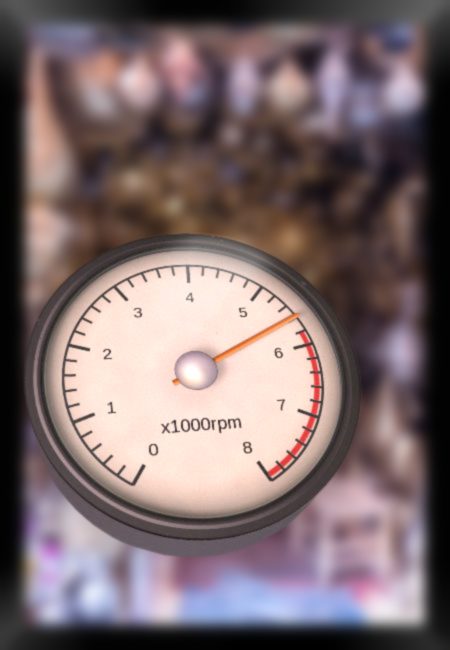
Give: 5600,rpm
